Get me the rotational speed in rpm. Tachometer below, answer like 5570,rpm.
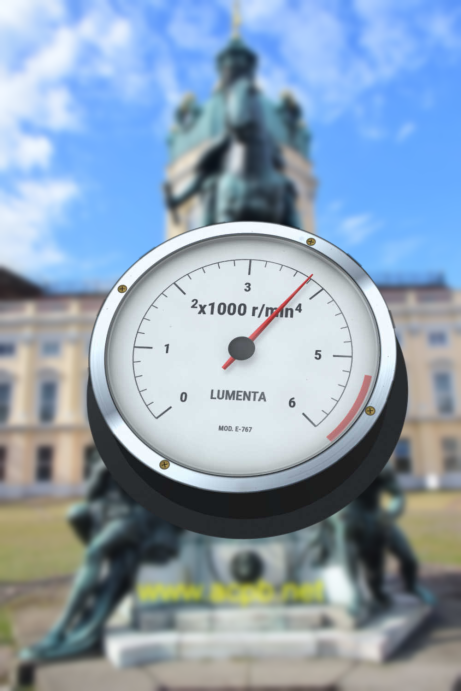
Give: 3800,rpm
